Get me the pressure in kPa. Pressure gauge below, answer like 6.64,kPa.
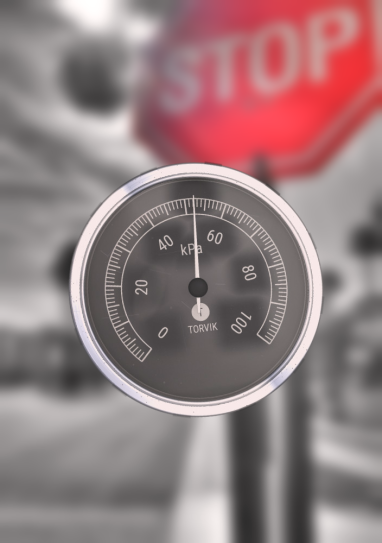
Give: 52,kPa
